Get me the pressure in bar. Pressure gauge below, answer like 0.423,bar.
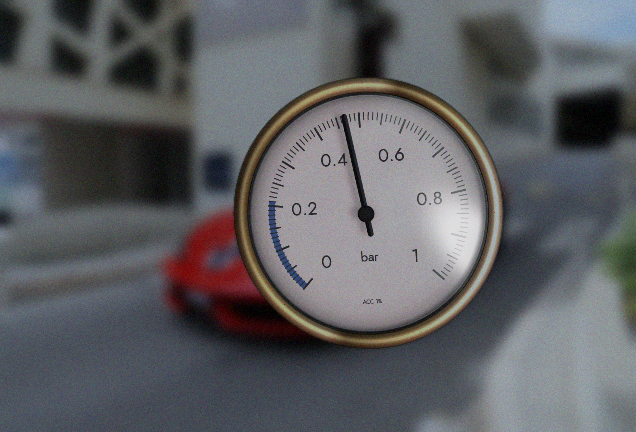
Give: 0.47,bar
